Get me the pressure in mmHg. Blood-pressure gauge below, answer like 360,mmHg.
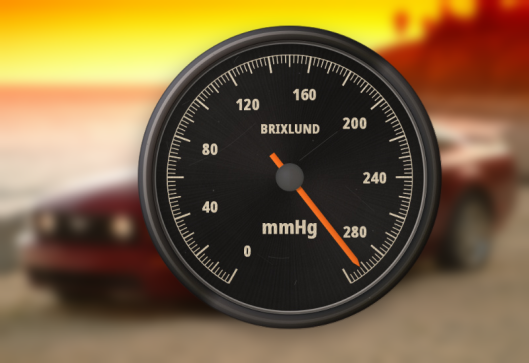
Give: 292,mmHg
